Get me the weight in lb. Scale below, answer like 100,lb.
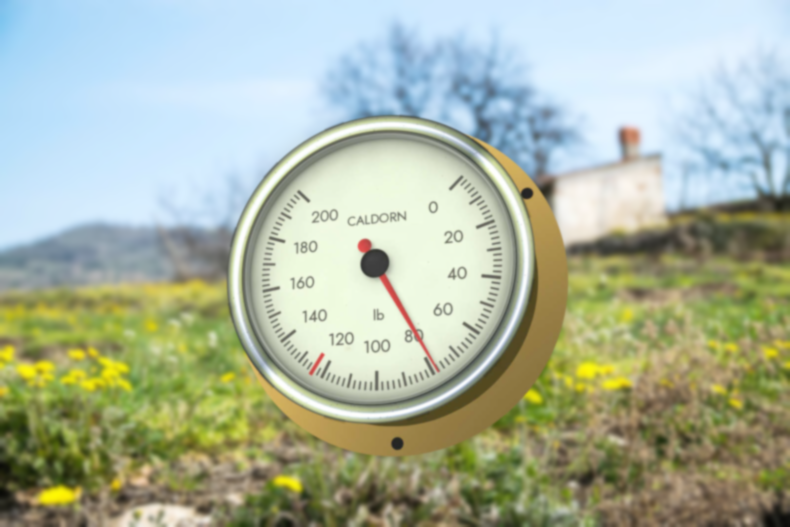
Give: 78,lb
